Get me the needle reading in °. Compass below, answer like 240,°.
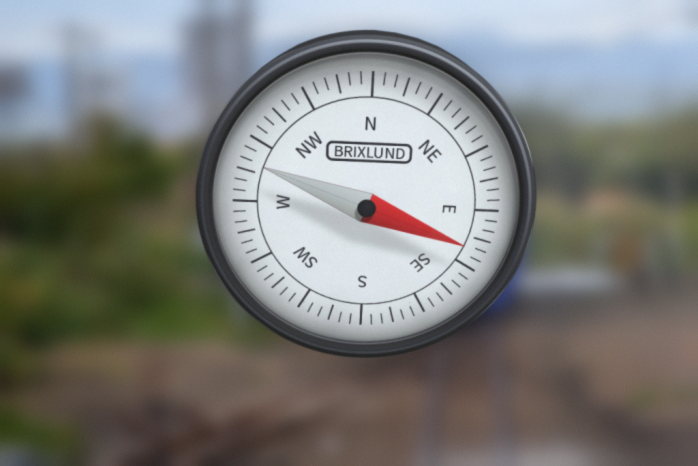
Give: 110,°
